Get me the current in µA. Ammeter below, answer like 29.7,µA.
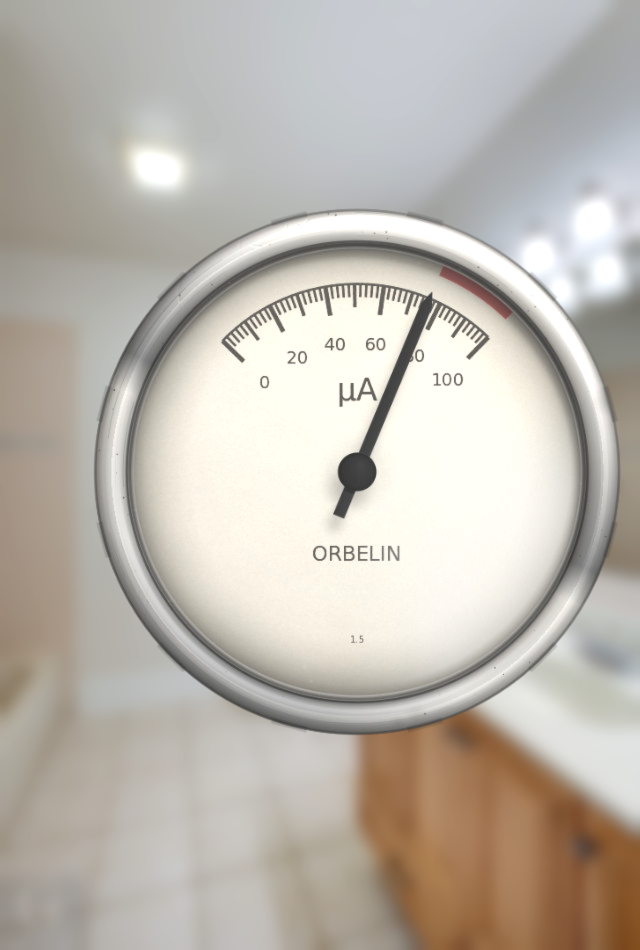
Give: 76,µA
